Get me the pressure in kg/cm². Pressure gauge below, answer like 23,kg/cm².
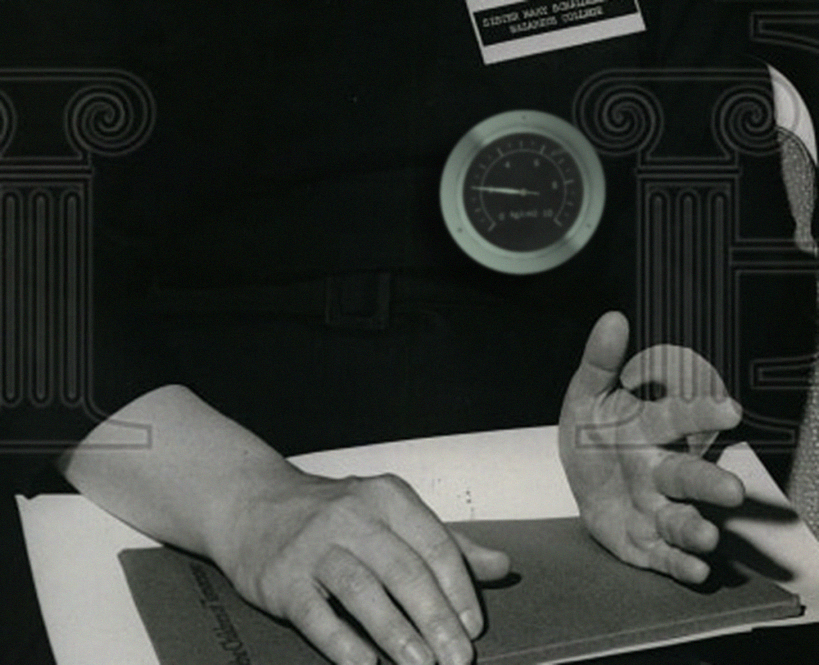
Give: 2,kg/cm²
